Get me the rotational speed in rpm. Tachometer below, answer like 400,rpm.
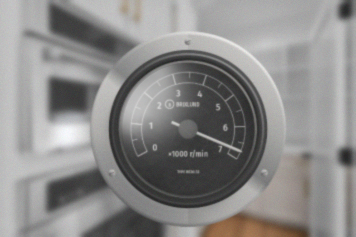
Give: 6750,rpm
